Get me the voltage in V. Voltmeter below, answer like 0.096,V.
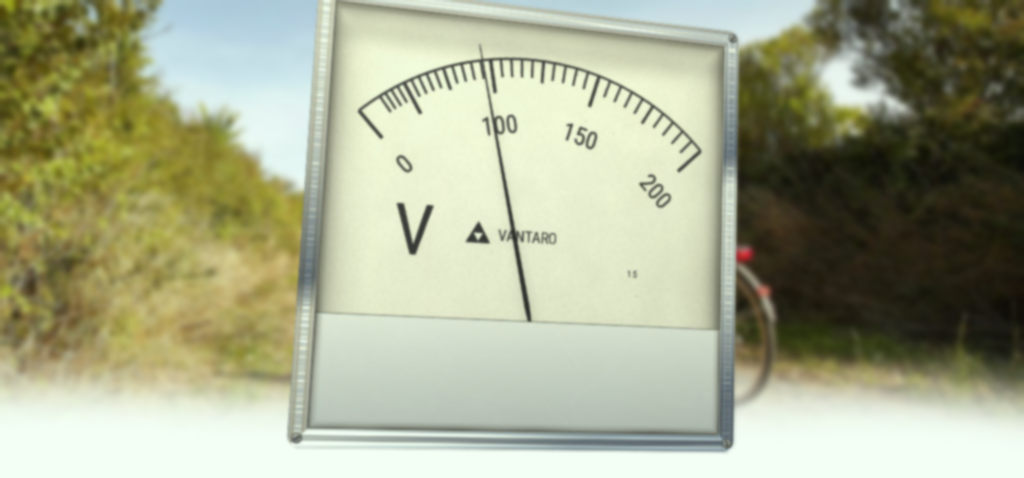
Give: 95,V
